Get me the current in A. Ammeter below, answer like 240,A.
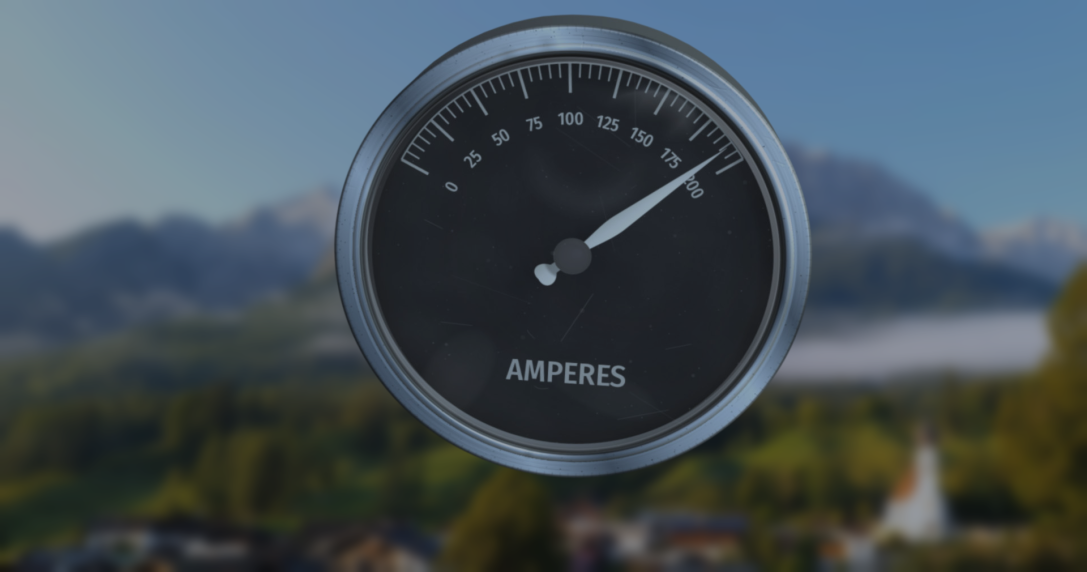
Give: 190,A
